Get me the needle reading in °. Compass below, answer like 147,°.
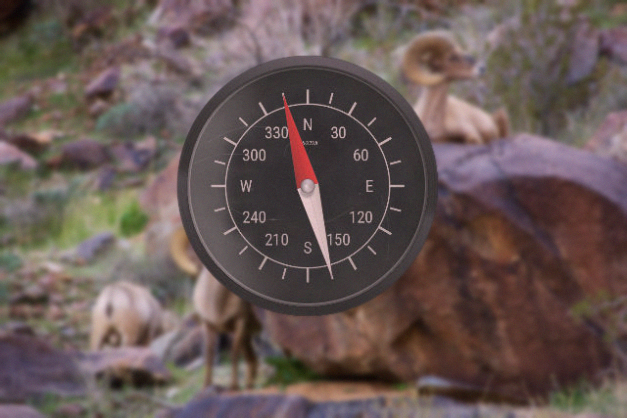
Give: 345,°
